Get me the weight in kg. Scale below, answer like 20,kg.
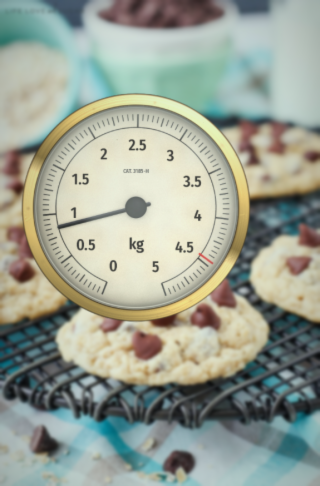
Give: 0.85,kg
